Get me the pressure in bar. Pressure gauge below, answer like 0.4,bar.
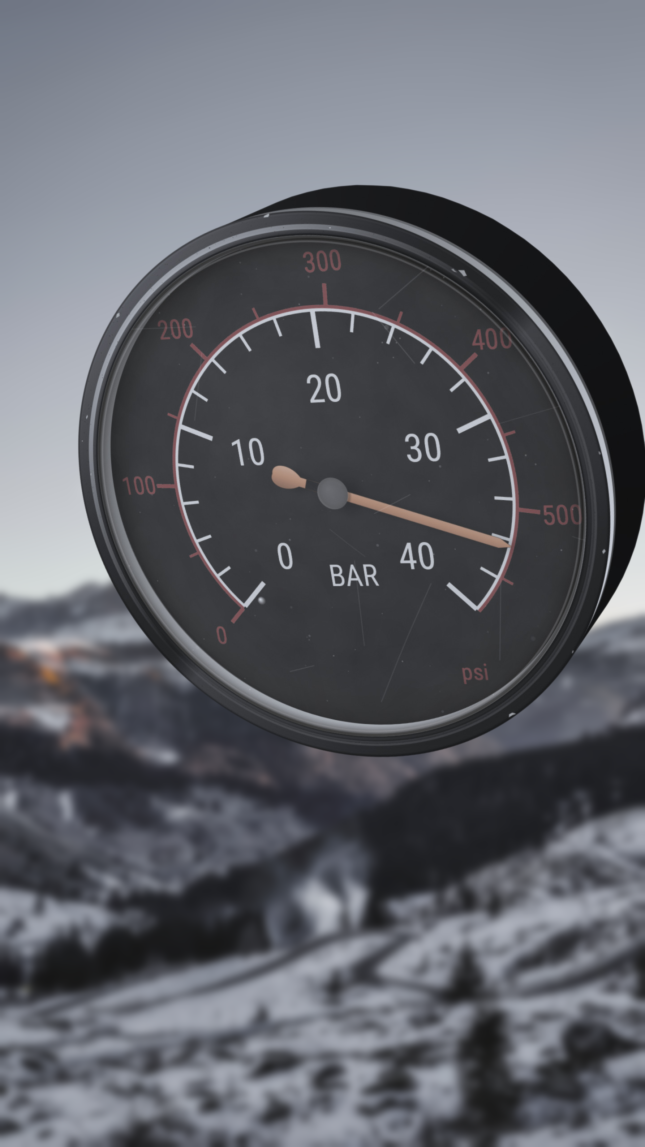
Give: 36,bar
